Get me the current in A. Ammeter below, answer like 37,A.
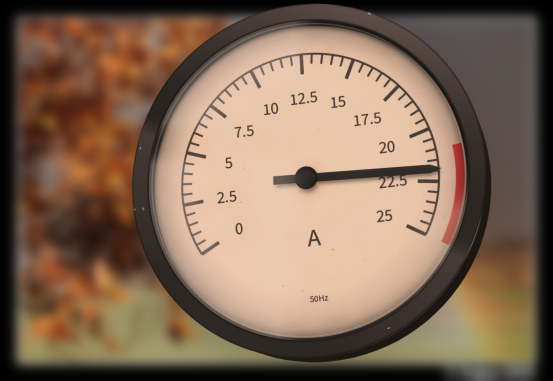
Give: 22,A
